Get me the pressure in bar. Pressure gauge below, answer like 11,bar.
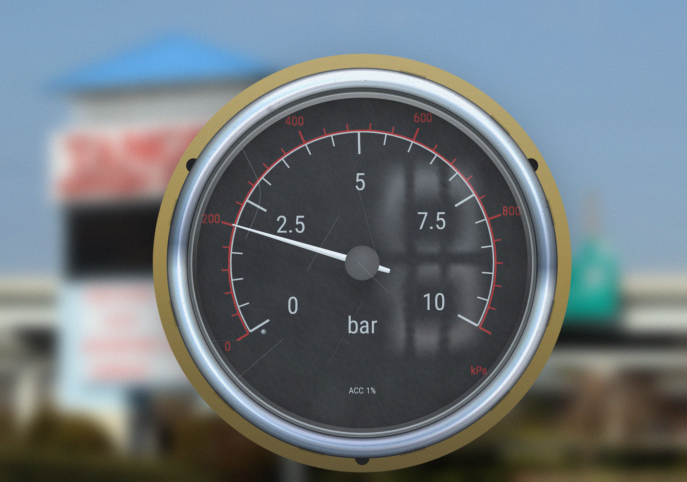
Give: 2,bar
